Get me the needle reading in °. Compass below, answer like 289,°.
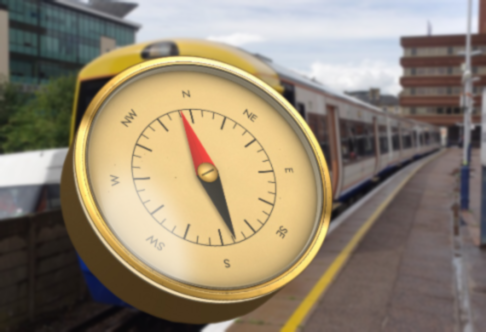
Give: 350,°
